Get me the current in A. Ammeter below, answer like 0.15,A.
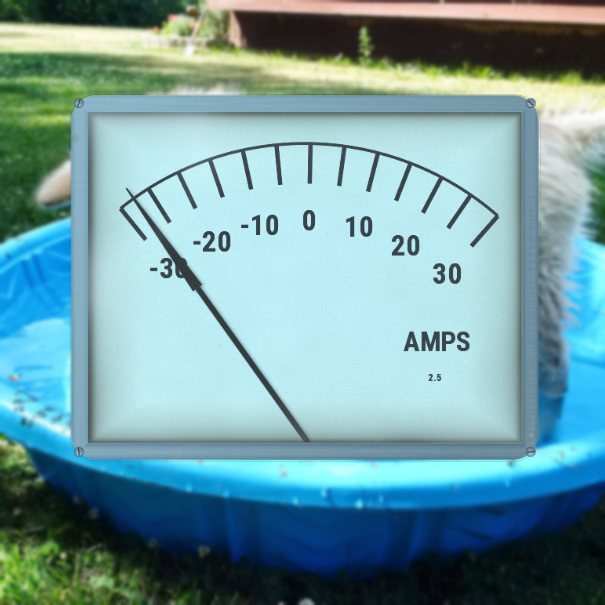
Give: -27.5,A
